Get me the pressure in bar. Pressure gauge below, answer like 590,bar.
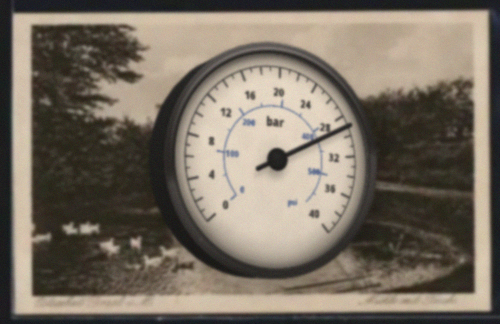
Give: 29,bar
